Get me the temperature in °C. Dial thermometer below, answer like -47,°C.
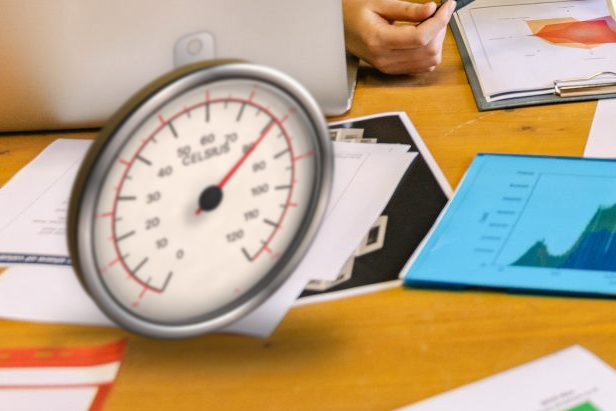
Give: 80,°C
